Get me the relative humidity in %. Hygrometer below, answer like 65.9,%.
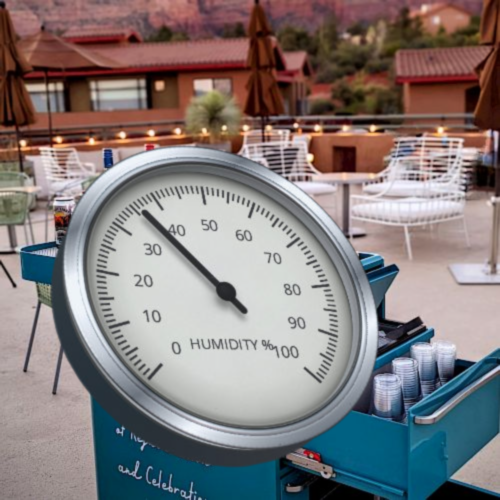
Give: 35,%
